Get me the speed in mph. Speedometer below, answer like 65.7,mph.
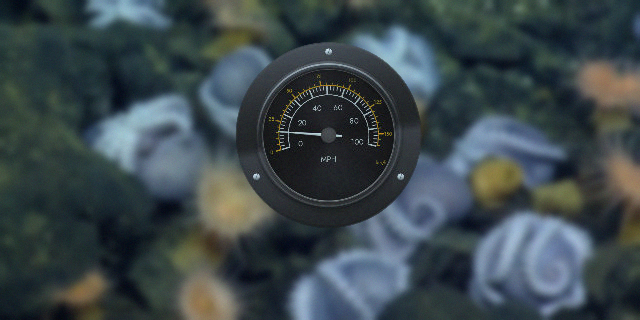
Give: 10,mph
